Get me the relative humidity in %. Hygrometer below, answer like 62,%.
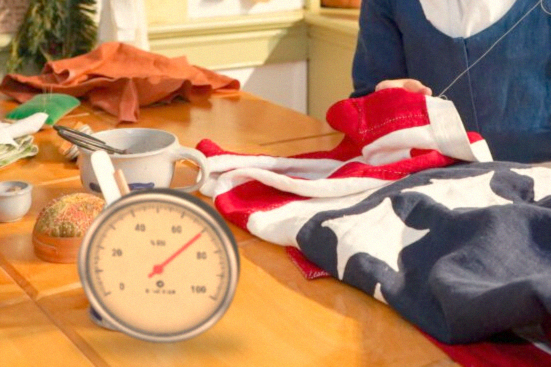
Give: 70,%
